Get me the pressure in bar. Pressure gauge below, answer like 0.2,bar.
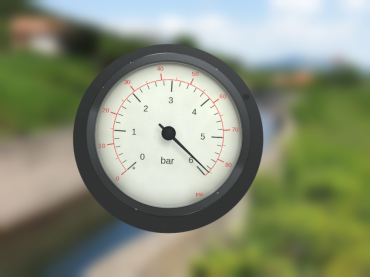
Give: 5.9,bar
